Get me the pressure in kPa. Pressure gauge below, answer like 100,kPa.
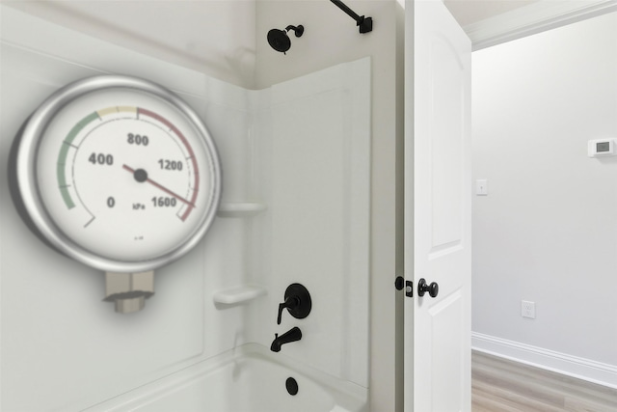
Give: 1500,kPa
